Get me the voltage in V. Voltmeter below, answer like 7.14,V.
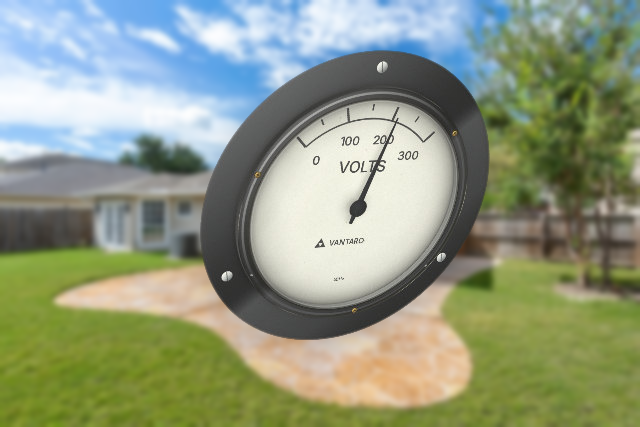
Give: 200,V
